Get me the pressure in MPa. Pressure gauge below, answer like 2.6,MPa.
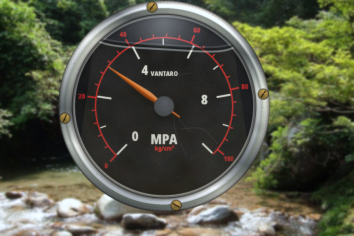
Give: 3,MPa
